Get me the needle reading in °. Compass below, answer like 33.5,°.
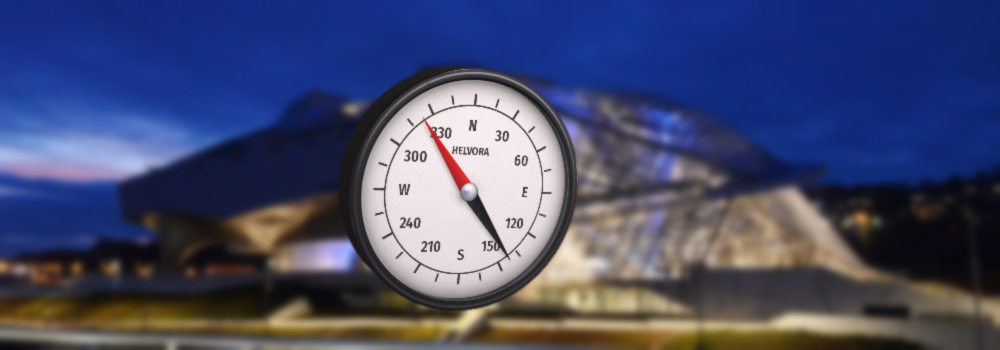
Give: 322.5,°
